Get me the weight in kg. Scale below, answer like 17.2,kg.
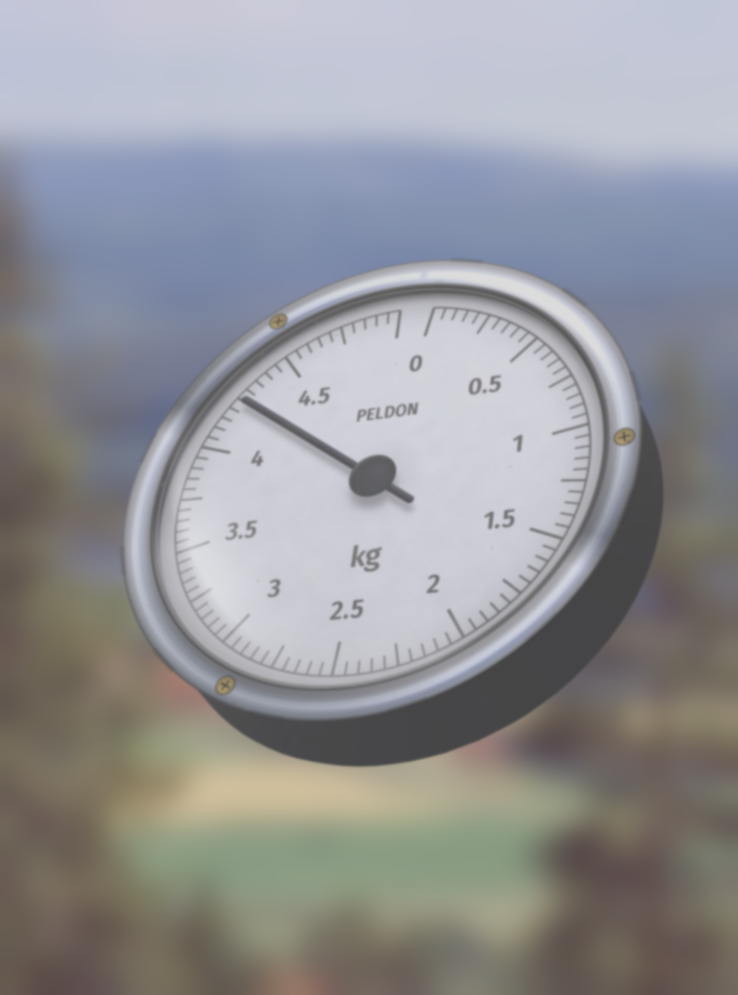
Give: 4.25,kg
